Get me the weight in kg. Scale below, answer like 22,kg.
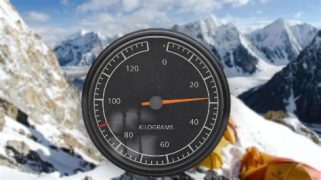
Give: 28,kg
